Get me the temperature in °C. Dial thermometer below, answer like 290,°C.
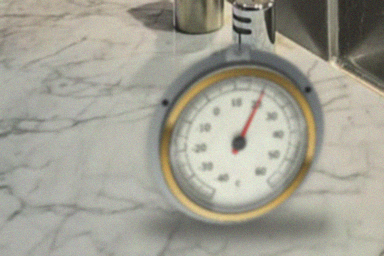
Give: 20,°C
